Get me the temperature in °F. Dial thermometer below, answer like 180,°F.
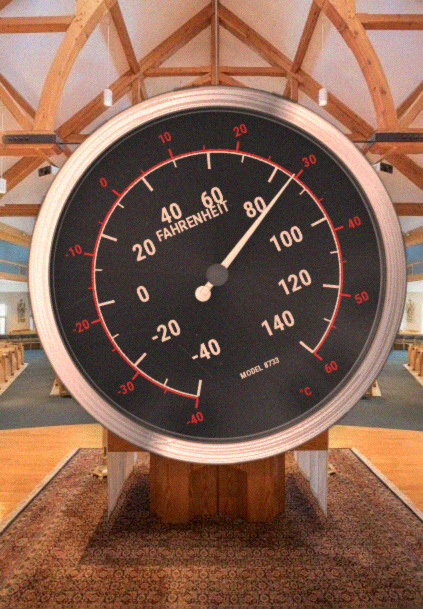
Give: 85,°F
